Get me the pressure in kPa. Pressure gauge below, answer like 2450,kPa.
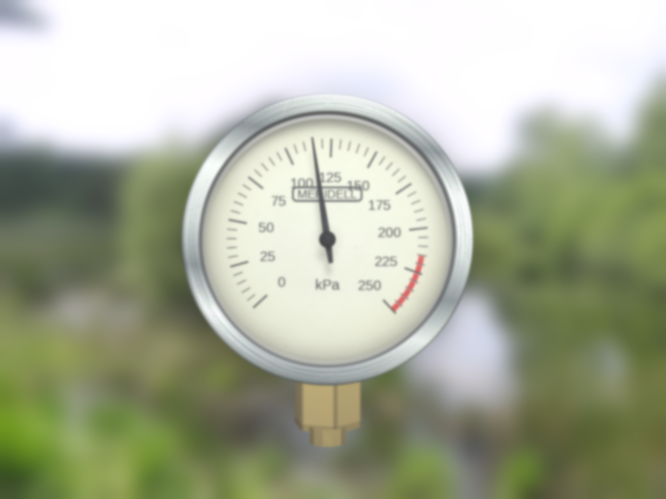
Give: 115,kPa
